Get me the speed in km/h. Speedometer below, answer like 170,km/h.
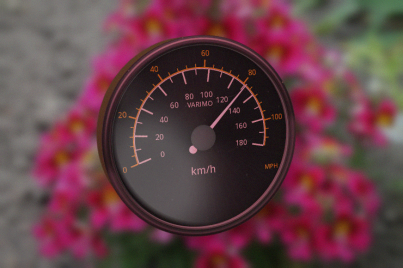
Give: 130,km/h
